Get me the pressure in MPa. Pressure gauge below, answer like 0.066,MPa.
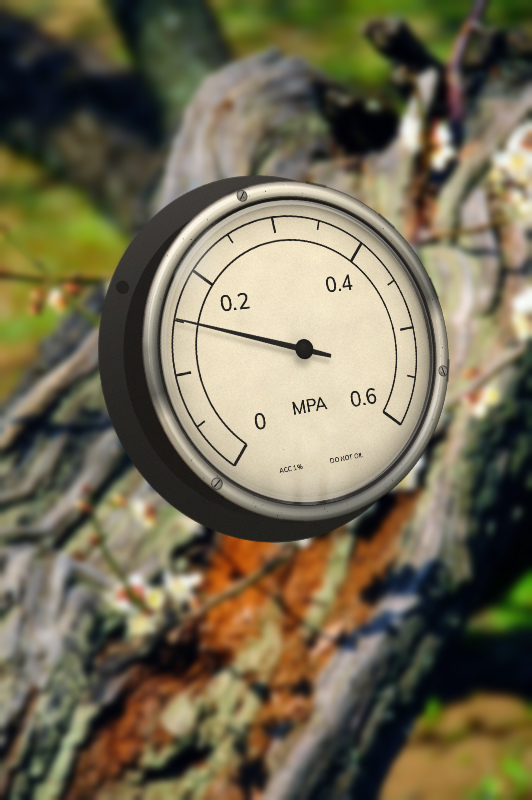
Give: 0.15,MPa
